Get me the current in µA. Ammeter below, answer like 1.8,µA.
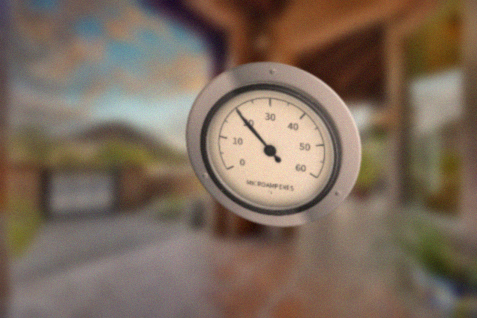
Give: 20,µA
